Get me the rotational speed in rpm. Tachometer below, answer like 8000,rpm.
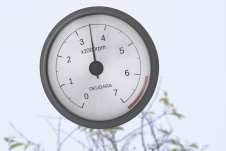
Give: 3500,rpm
